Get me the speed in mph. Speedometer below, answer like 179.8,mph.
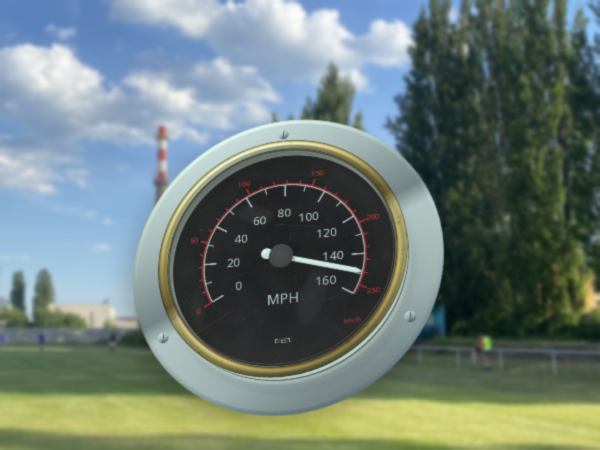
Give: 150,mph
